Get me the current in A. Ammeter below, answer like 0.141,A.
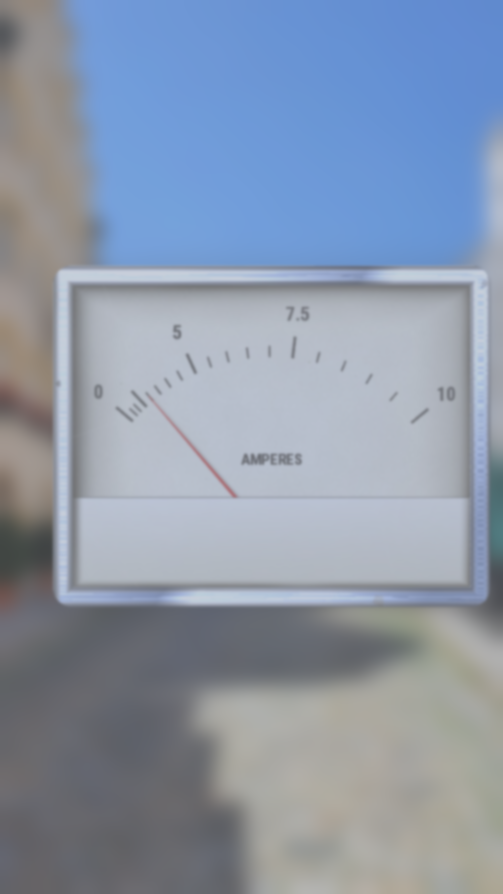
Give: 3,A
